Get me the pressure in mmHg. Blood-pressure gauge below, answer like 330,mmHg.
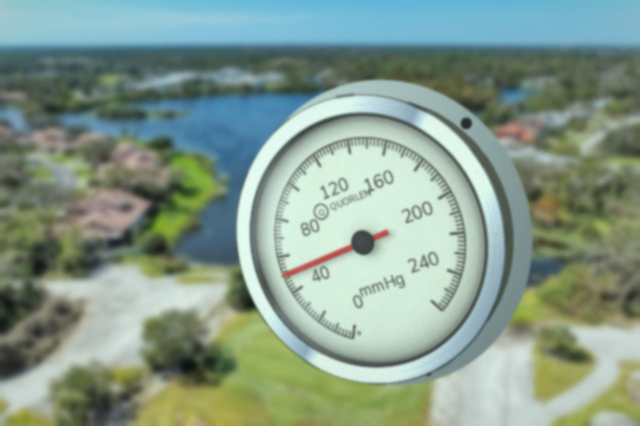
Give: 50,mmHg
